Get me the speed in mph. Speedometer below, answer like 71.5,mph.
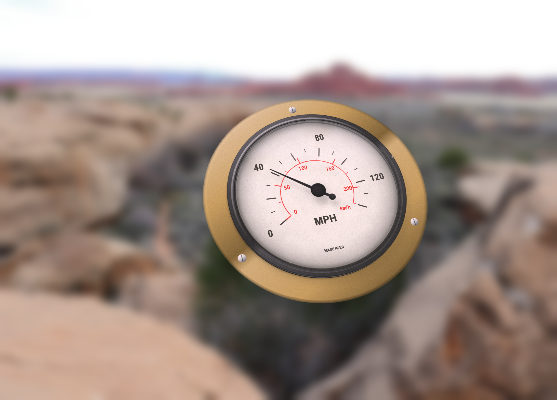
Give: 40,mph
